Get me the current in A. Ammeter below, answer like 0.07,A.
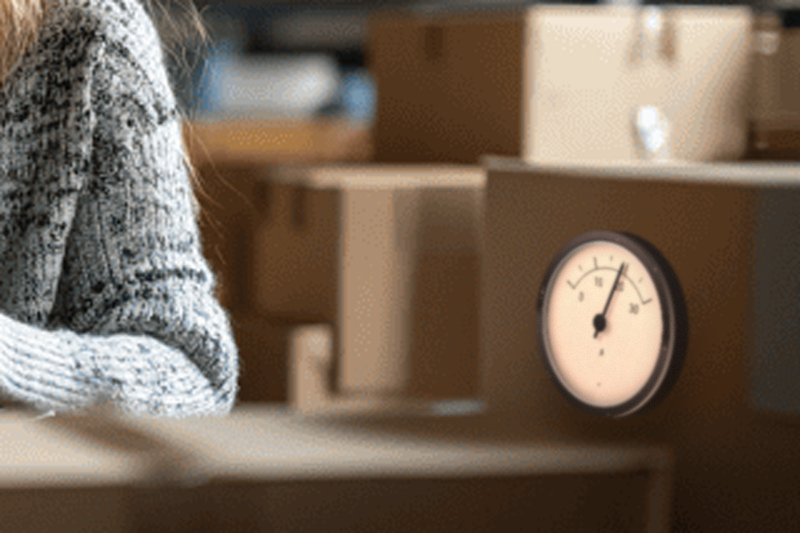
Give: 20,A
